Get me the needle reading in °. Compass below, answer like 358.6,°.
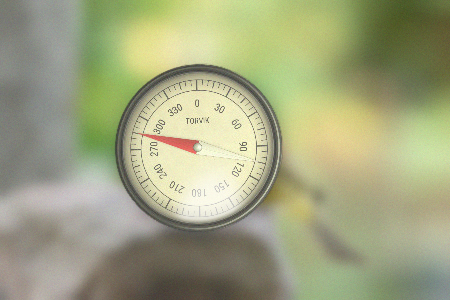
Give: 285,°
